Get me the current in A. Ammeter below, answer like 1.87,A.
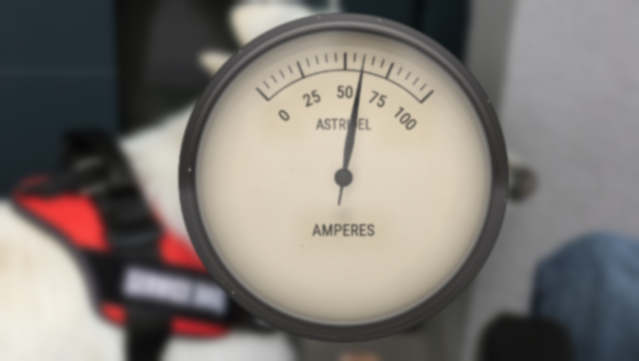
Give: 60,A
